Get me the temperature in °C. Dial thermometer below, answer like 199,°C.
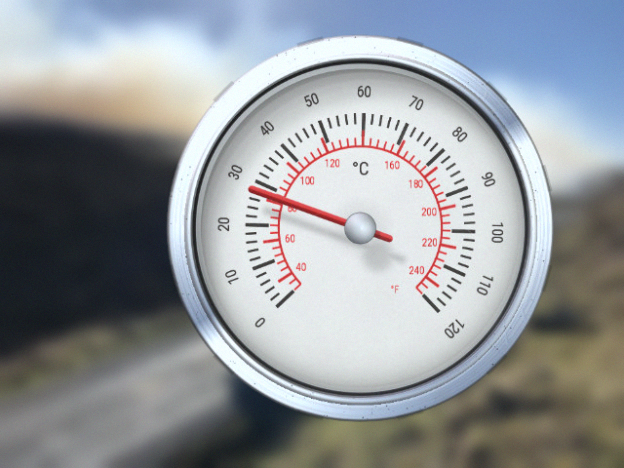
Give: 28,°C
